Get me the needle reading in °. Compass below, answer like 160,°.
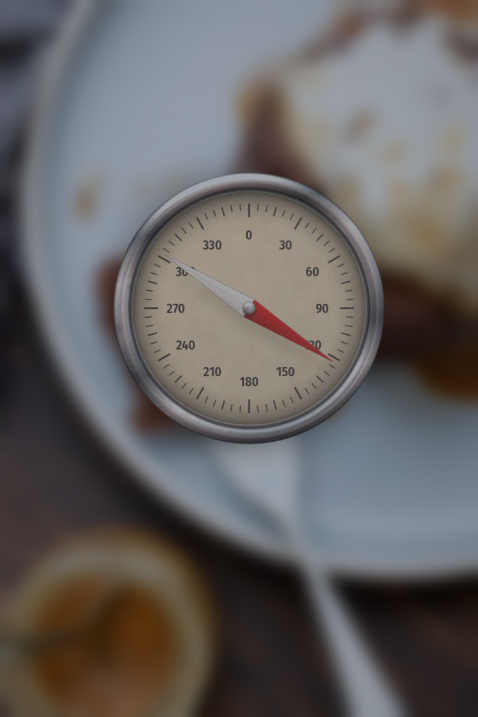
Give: 122.5,°
